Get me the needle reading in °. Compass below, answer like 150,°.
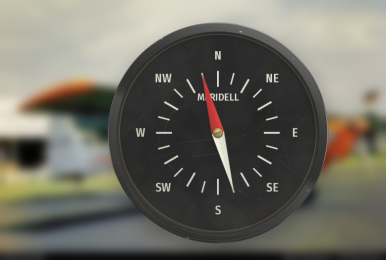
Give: 345,°
